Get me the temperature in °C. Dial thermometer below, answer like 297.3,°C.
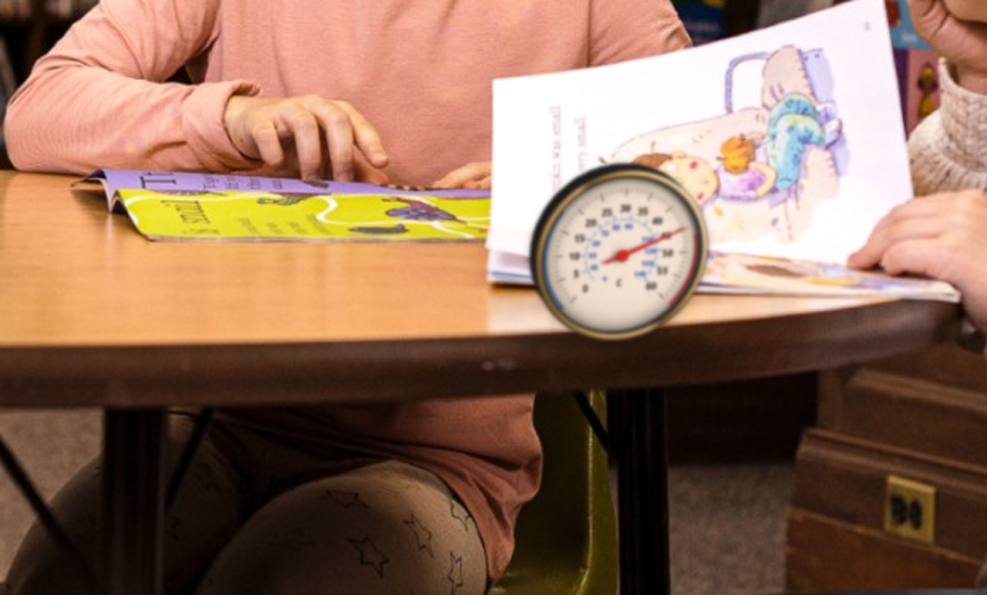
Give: 45,°C
